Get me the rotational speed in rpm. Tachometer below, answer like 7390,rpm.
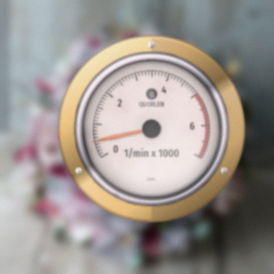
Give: 500,rpm
